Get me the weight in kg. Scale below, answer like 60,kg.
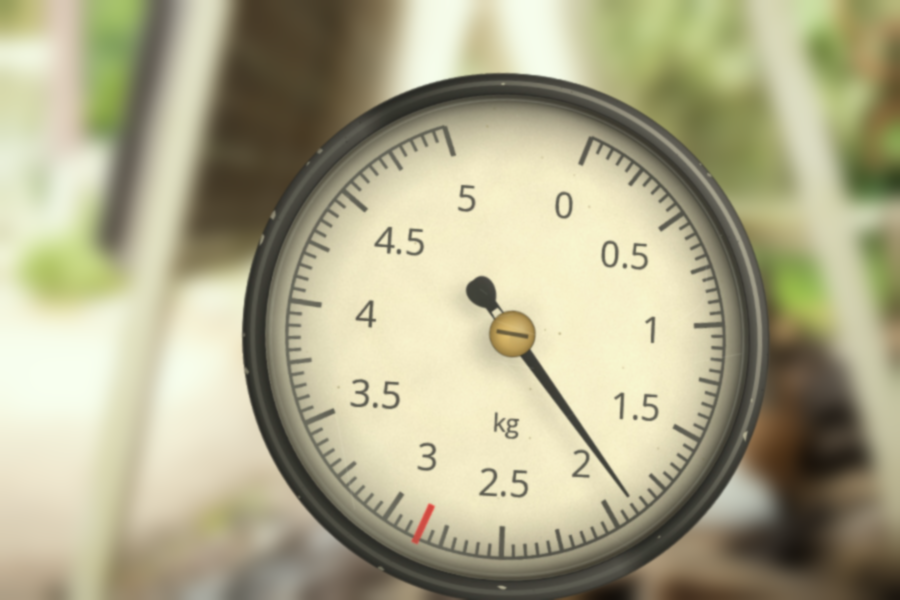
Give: 1.9,kg
